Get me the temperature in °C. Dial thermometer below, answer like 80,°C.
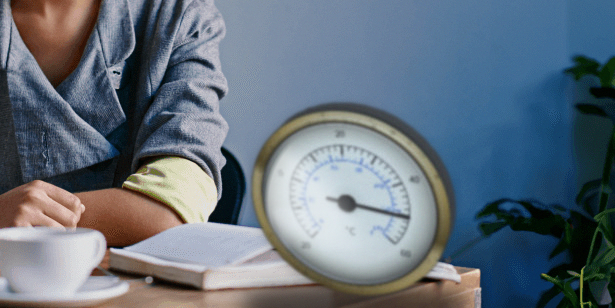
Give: 50,°C
